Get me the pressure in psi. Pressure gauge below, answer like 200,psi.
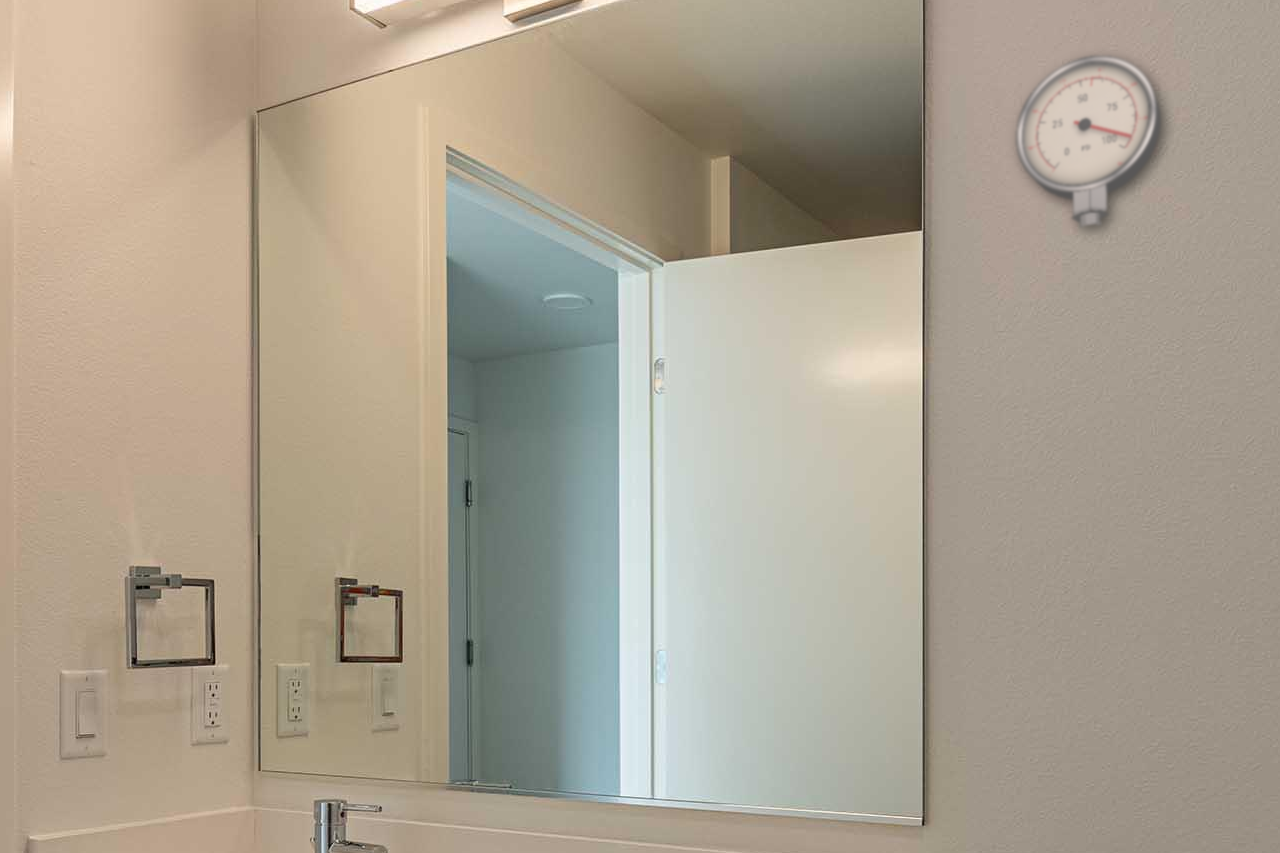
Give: 95,psi
